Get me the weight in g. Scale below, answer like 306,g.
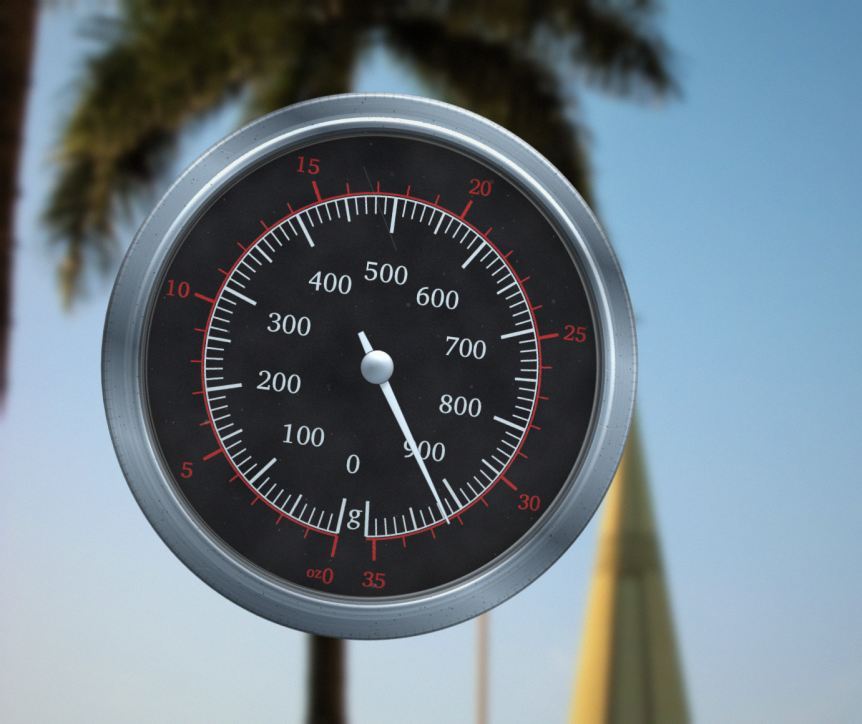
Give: 920,g
